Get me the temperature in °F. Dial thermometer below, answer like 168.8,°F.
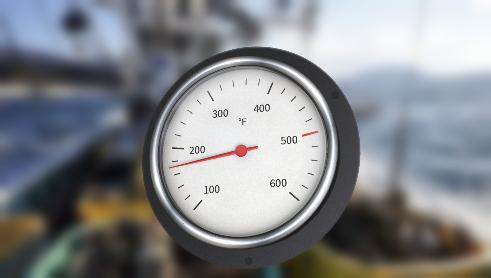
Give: 170,°F
